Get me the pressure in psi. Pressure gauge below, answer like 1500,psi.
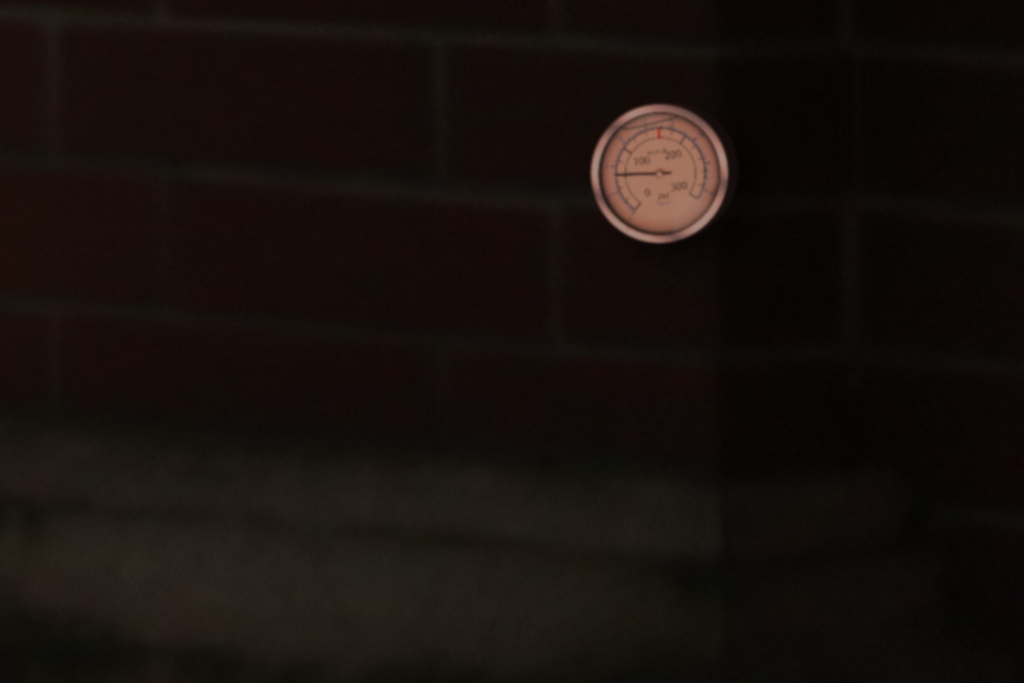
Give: 60,psi
